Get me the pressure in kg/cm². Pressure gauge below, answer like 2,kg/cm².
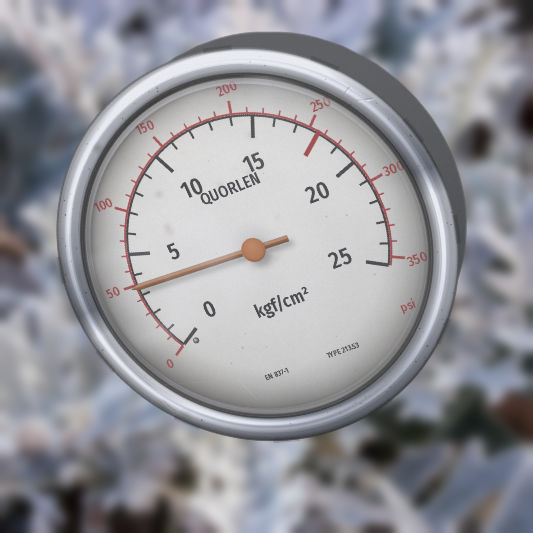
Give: 3.5,kg/cm²
